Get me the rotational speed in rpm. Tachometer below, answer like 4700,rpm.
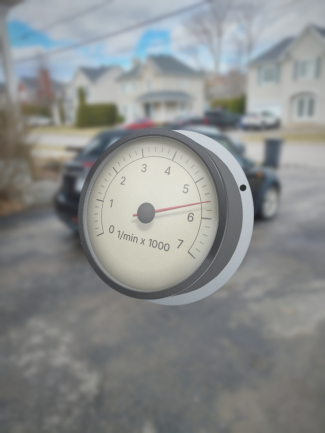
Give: 5600,rpm
